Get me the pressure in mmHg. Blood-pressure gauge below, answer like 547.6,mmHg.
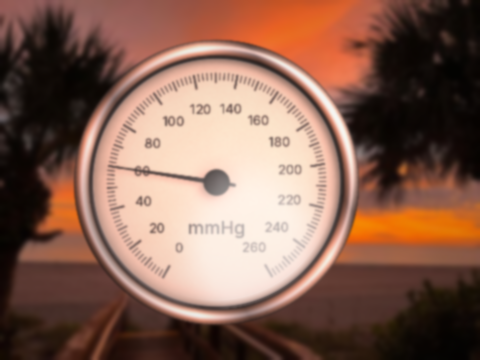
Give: 60,mmHg
